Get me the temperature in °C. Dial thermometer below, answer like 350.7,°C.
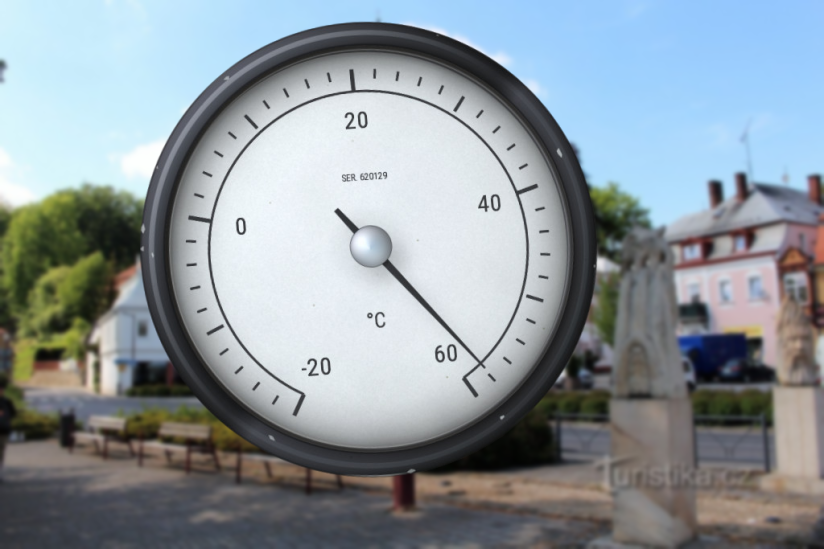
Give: 58,°C
